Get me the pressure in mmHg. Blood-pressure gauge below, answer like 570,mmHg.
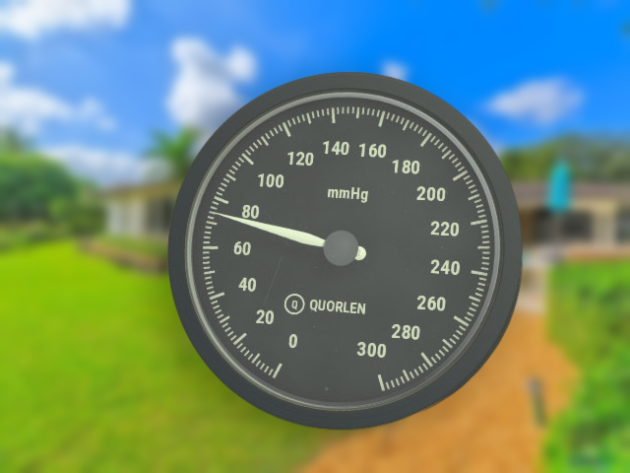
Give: 74,mmHg
